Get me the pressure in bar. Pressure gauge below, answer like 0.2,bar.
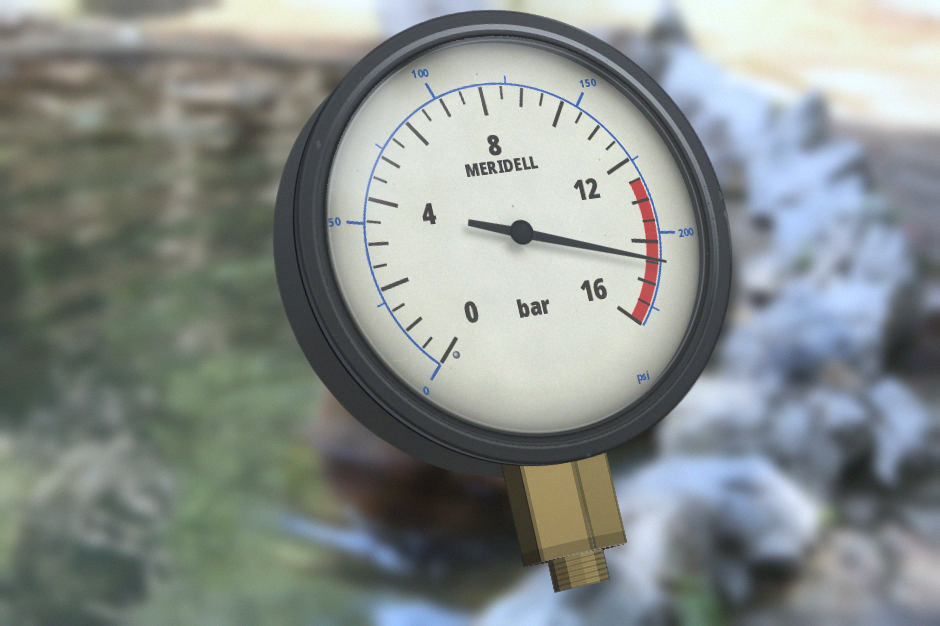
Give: 14.5,bar
